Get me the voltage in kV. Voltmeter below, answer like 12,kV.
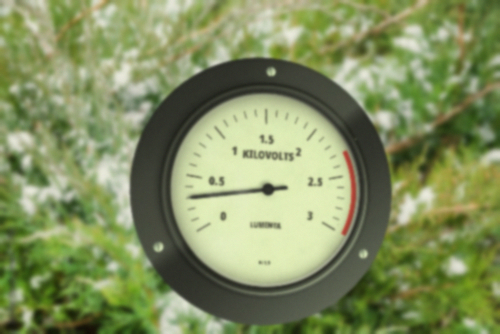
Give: 0.3,kV
